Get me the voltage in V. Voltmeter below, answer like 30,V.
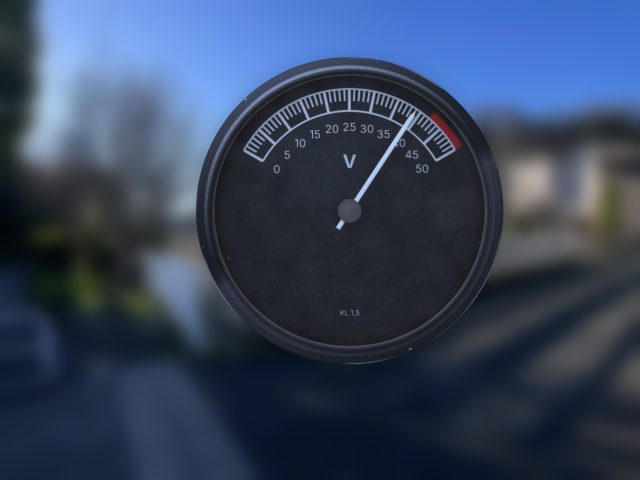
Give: 39,V
